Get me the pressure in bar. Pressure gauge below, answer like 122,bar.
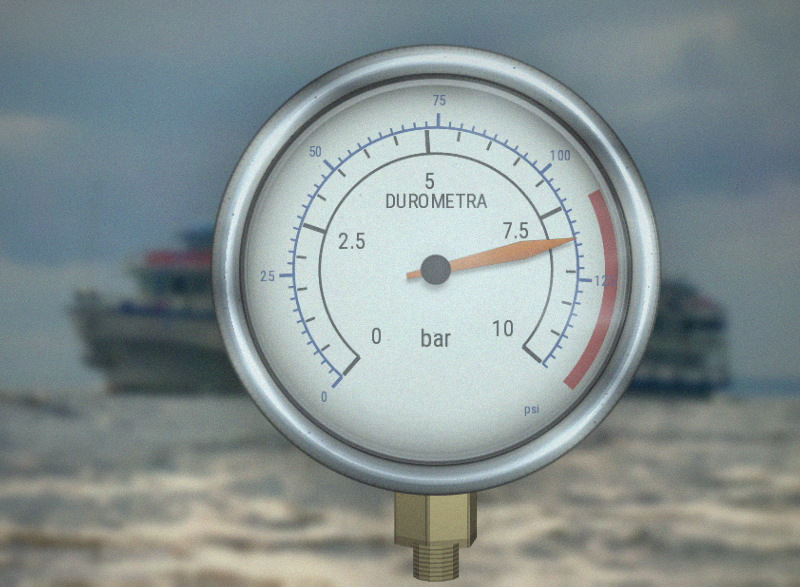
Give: 8,bar
